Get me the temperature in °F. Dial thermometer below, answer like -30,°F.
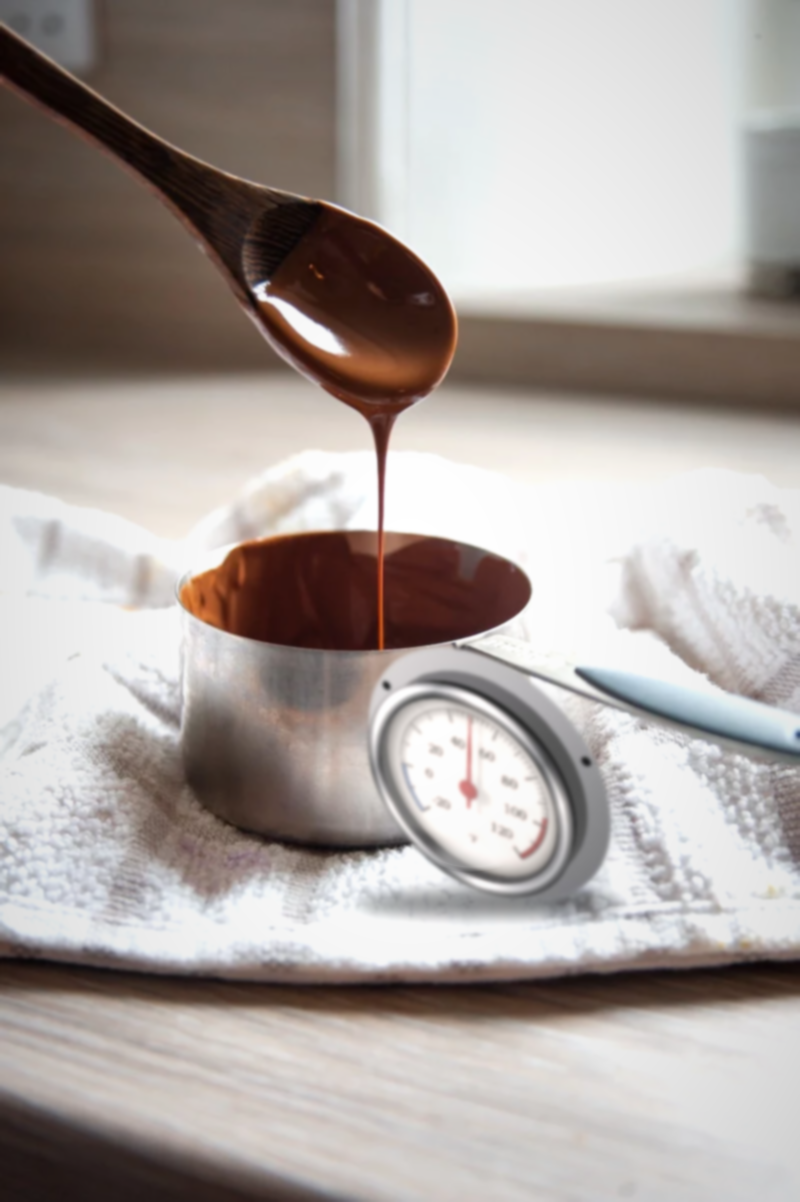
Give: 50,°F
